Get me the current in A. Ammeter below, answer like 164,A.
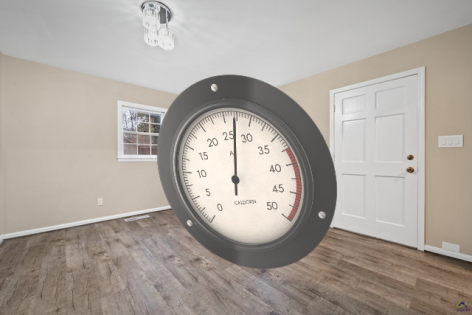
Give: 27.5,A
